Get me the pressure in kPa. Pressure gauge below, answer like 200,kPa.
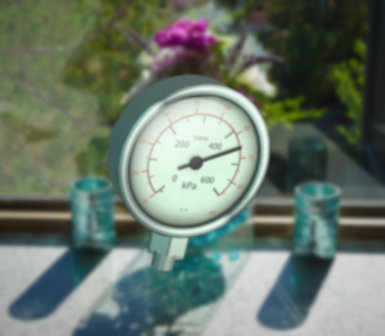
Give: 450,kPa
